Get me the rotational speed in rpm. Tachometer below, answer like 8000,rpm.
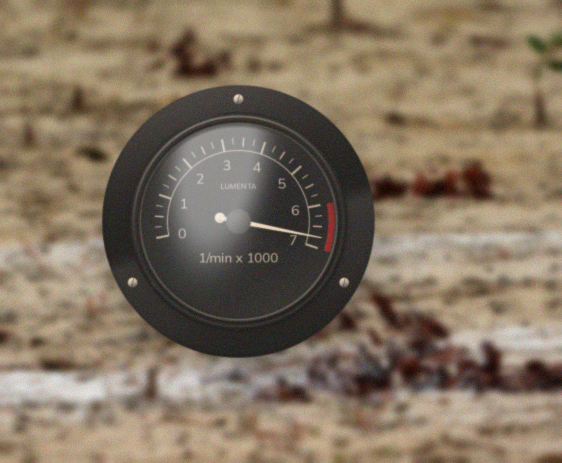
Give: 6750,rpm
